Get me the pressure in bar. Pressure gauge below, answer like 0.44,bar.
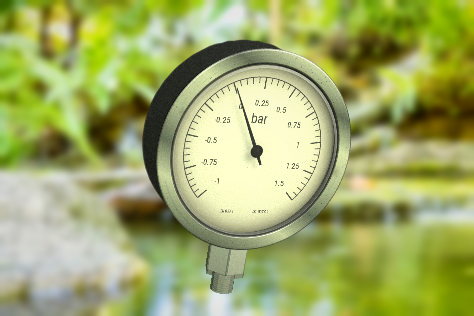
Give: 0,bar
